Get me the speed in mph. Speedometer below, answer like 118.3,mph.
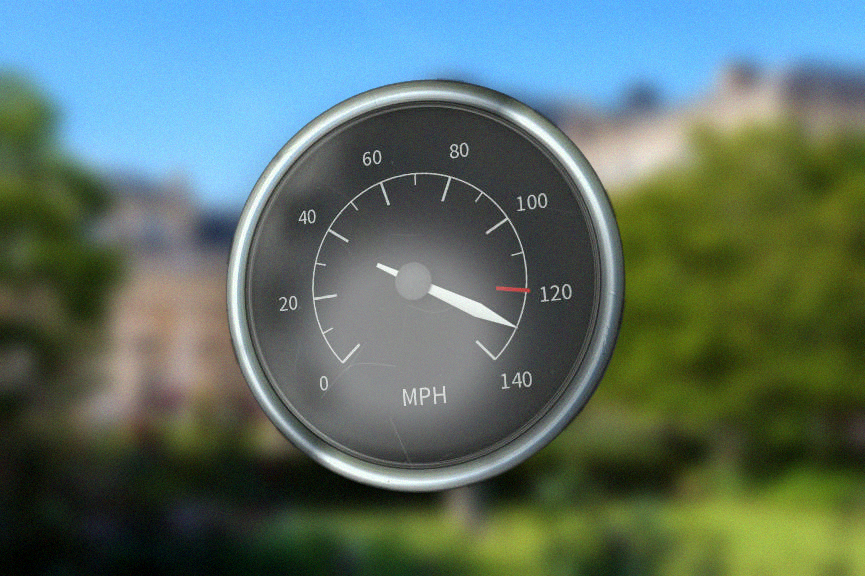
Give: 130,mph
